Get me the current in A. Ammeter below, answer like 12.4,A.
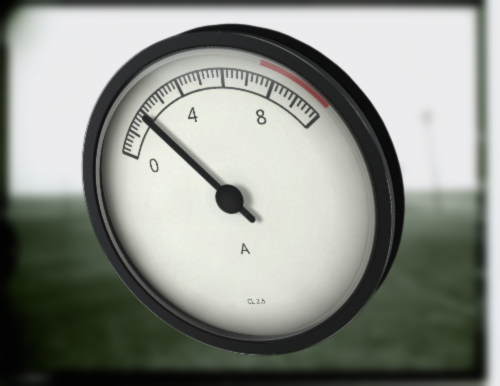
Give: 2,A
